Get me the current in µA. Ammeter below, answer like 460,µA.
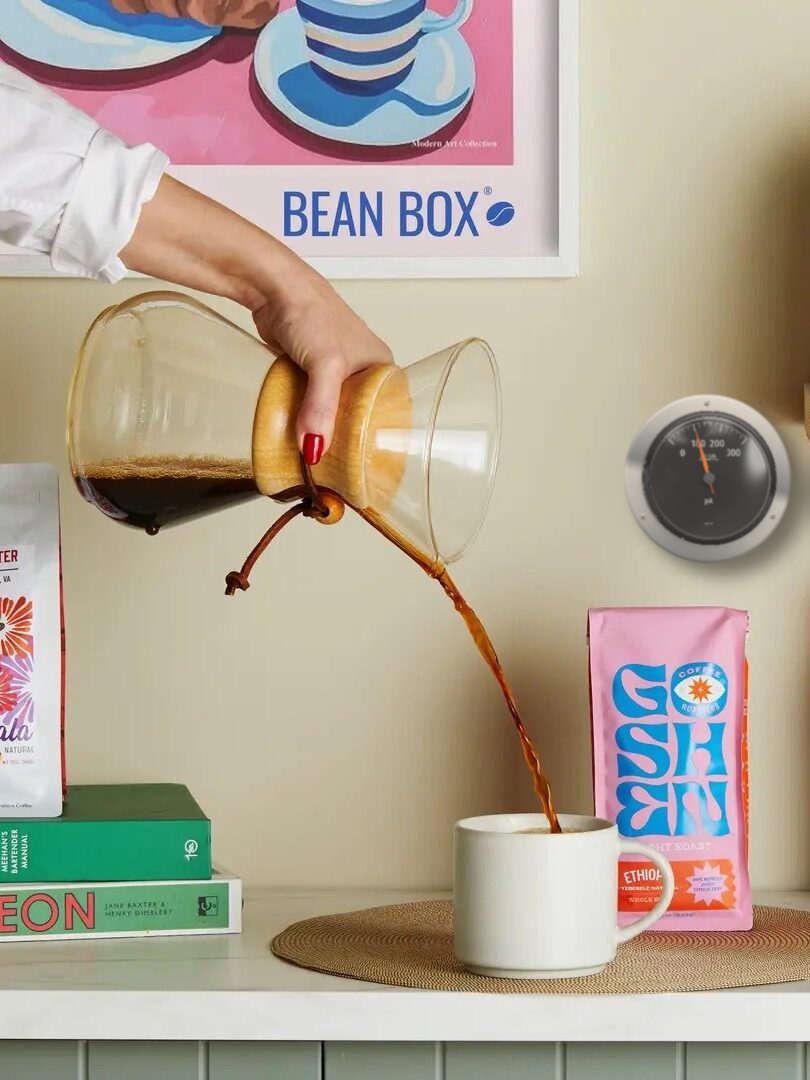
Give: 100,µA
